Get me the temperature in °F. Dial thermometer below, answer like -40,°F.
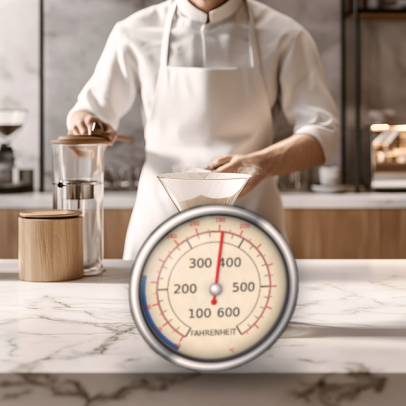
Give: 360,°F
